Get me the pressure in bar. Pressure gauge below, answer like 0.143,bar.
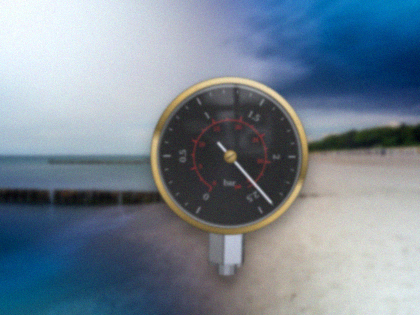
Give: 2.4,bar
